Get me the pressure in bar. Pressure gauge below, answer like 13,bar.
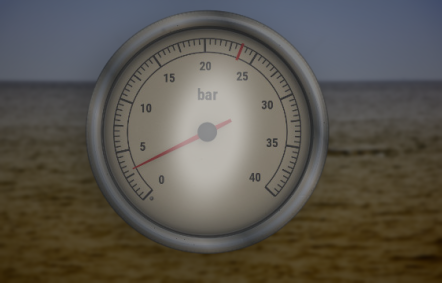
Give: 3,bar
